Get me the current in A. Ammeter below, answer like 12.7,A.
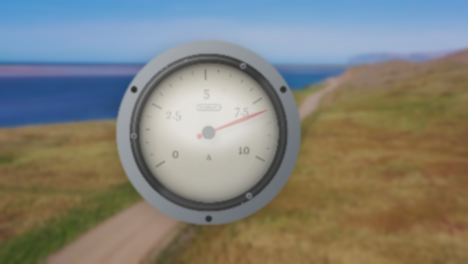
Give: 8,A
